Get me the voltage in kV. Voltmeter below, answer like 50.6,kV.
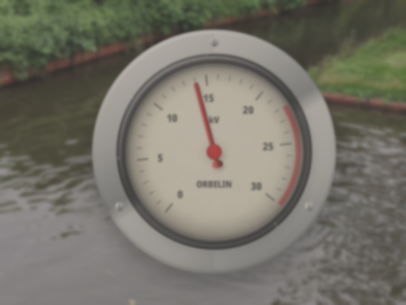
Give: 14,kV
